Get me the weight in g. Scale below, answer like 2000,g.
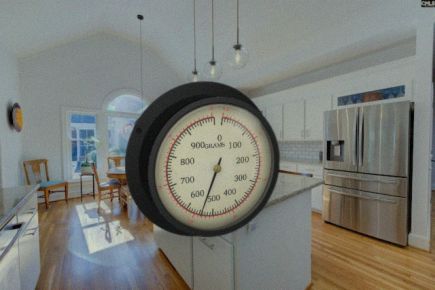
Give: 550,g
